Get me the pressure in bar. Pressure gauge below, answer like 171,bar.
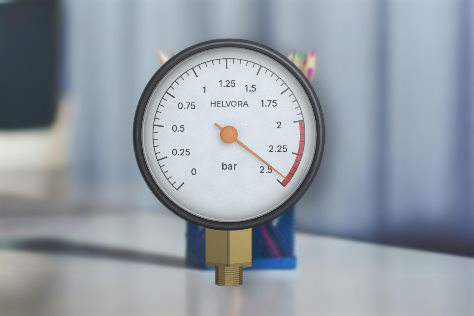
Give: 2.45,bar
